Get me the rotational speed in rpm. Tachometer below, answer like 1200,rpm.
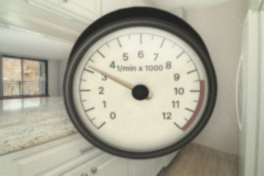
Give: 3250,rpm
